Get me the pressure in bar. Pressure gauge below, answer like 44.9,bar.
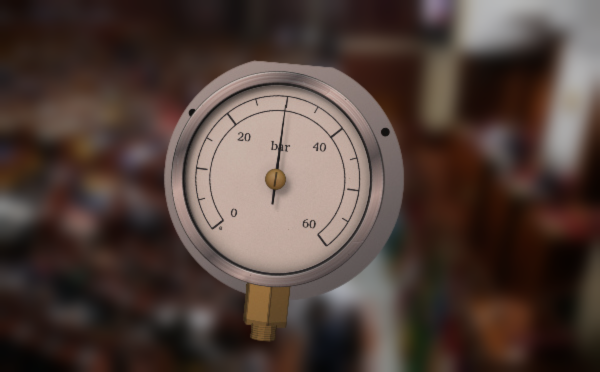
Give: 30,bar
